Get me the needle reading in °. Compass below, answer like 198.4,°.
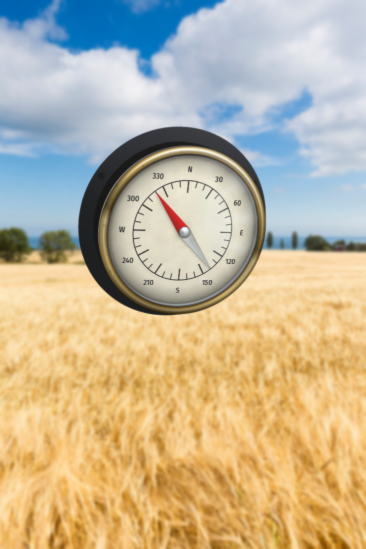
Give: 320,°
